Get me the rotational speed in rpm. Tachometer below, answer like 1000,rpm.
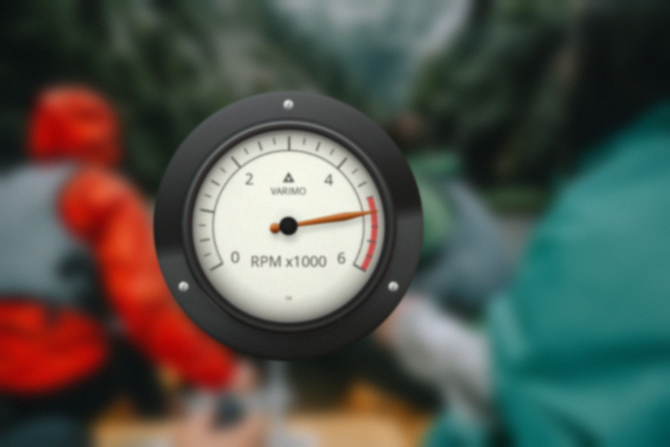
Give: 5000,rpm
